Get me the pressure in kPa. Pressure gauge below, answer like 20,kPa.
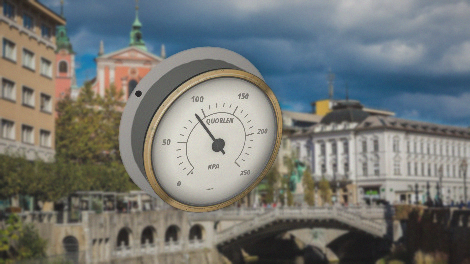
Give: 90,kPa
